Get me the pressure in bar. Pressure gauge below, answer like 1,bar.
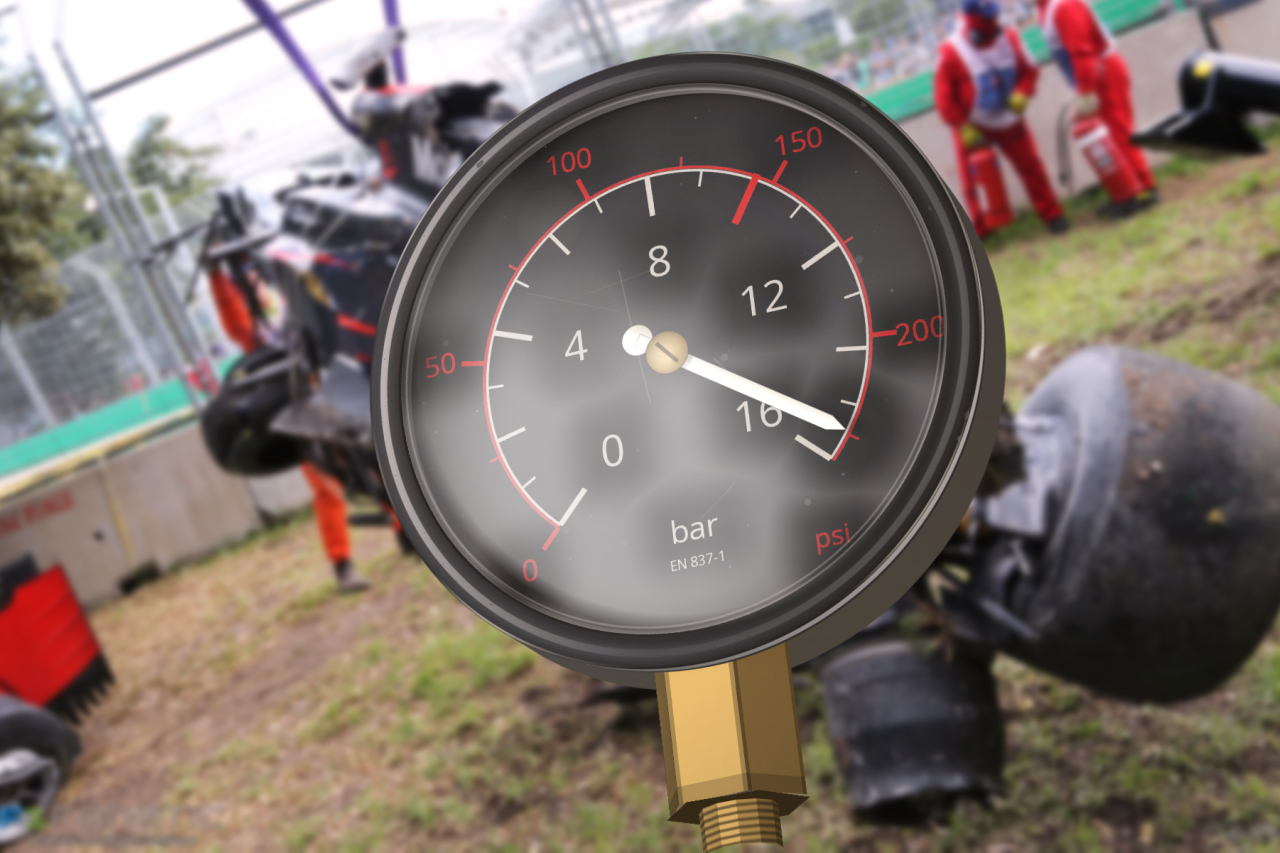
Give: 15.5,bar
